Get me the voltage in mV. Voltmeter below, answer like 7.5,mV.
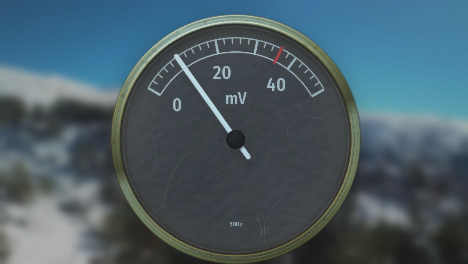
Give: 10,mV
